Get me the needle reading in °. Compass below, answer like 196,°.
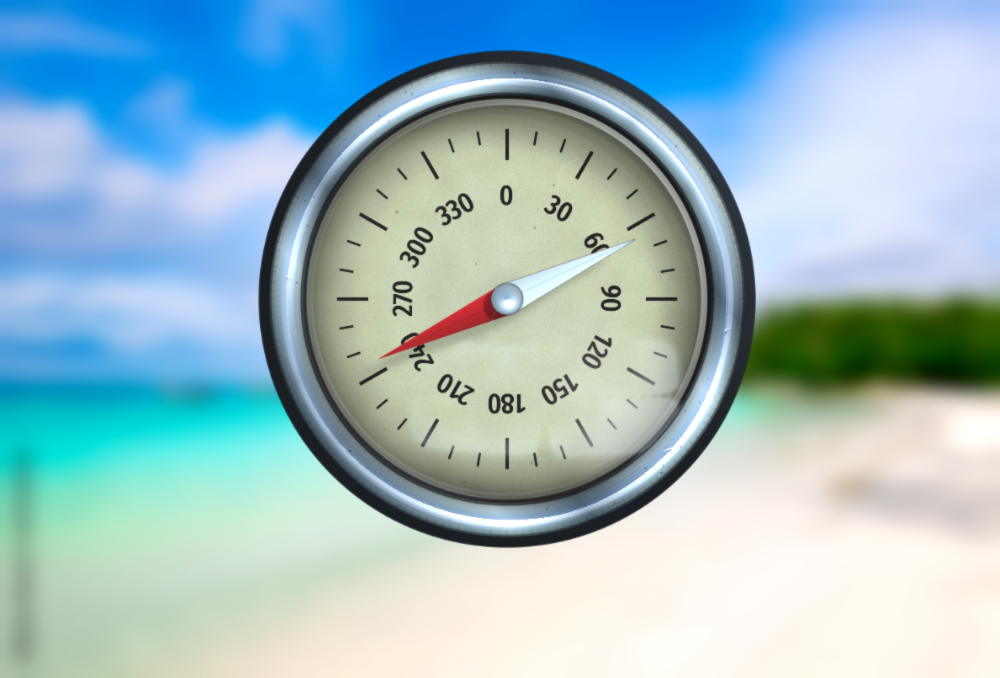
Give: 245,°
